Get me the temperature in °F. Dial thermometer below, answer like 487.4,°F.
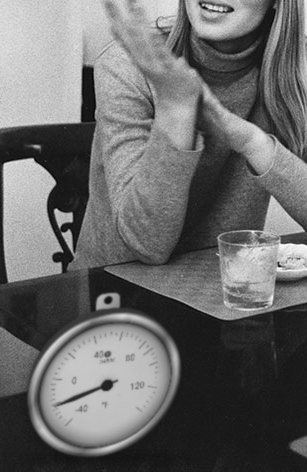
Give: -20,°F
